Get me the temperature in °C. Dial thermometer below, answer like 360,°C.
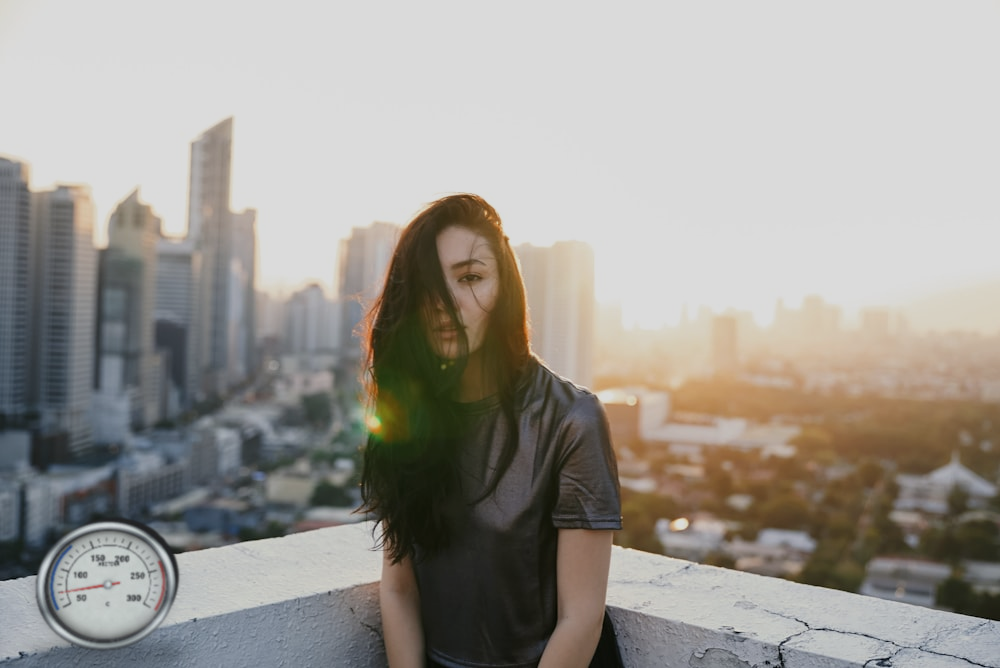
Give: 70,°C
